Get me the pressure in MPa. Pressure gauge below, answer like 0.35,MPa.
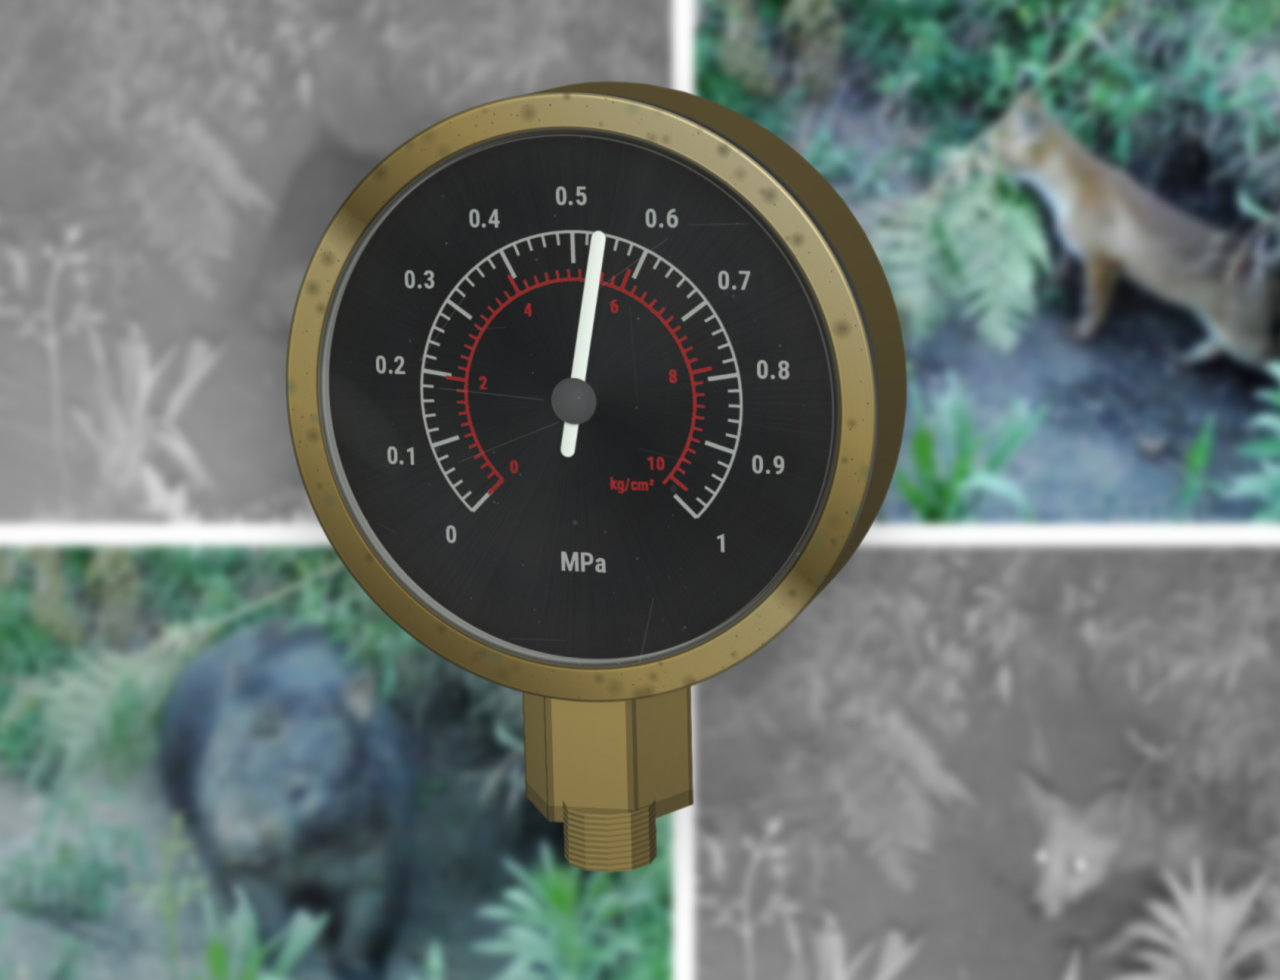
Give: 0.54,MPa
